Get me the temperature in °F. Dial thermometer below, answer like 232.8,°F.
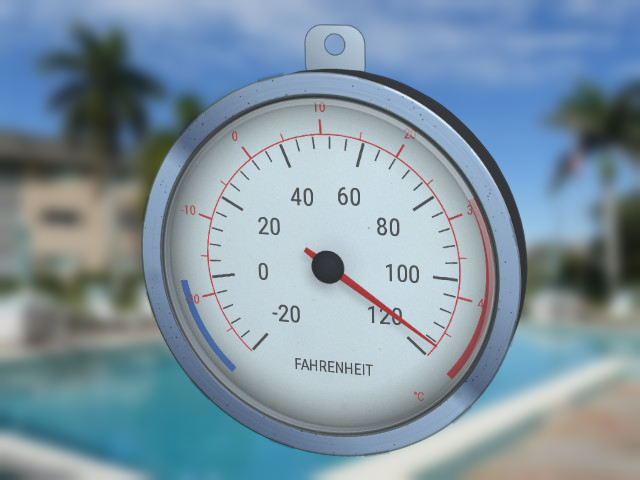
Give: 116,°F
